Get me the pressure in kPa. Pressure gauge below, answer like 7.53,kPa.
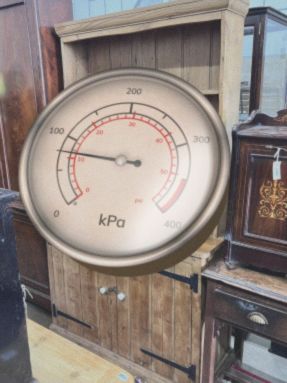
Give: 75,kPa
